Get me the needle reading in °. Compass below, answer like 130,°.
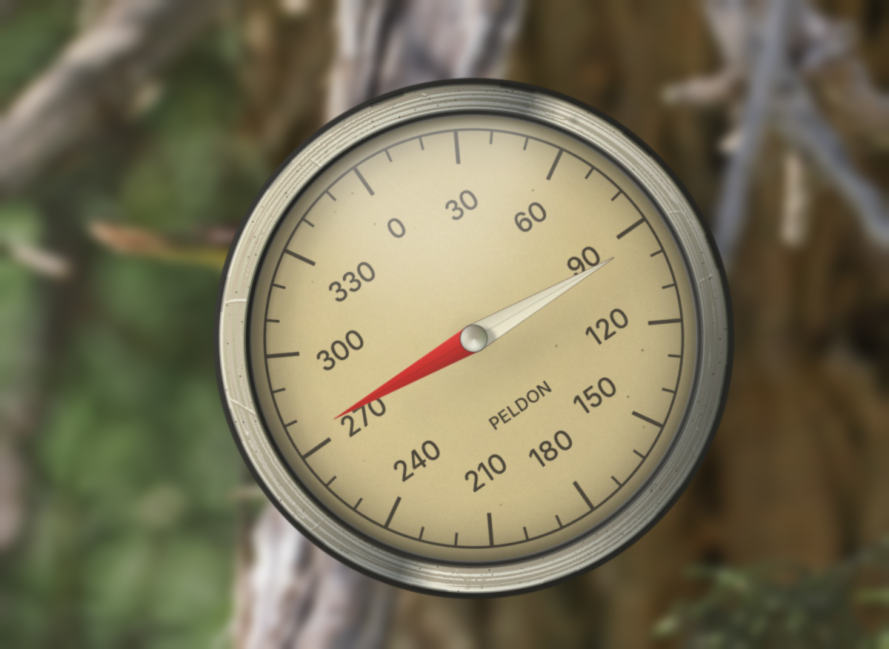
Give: 275,°
